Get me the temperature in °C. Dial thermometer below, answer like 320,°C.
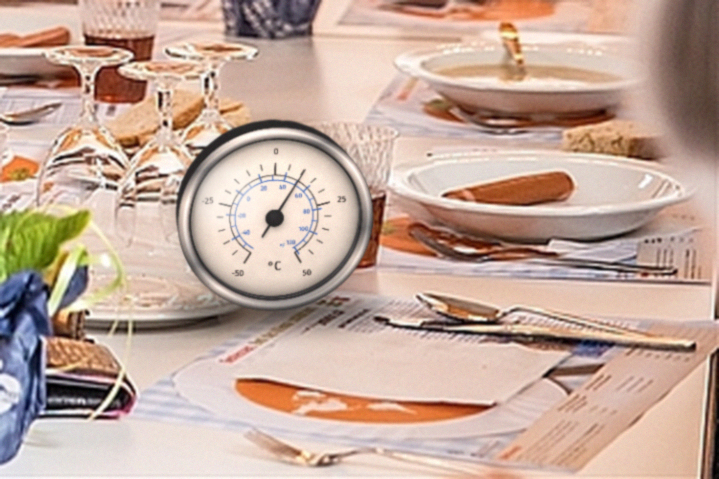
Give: 10,°C
